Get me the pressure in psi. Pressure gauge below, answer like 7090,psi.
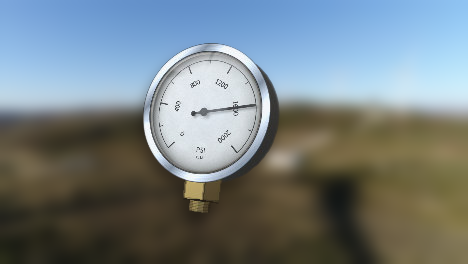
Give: 1600,psi
